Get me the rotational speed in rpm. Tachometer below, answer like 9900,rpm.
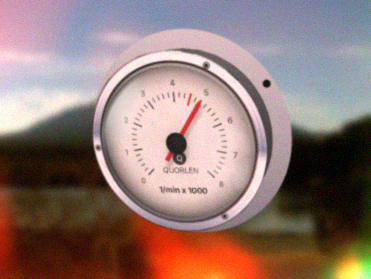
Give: 5000,rpm
